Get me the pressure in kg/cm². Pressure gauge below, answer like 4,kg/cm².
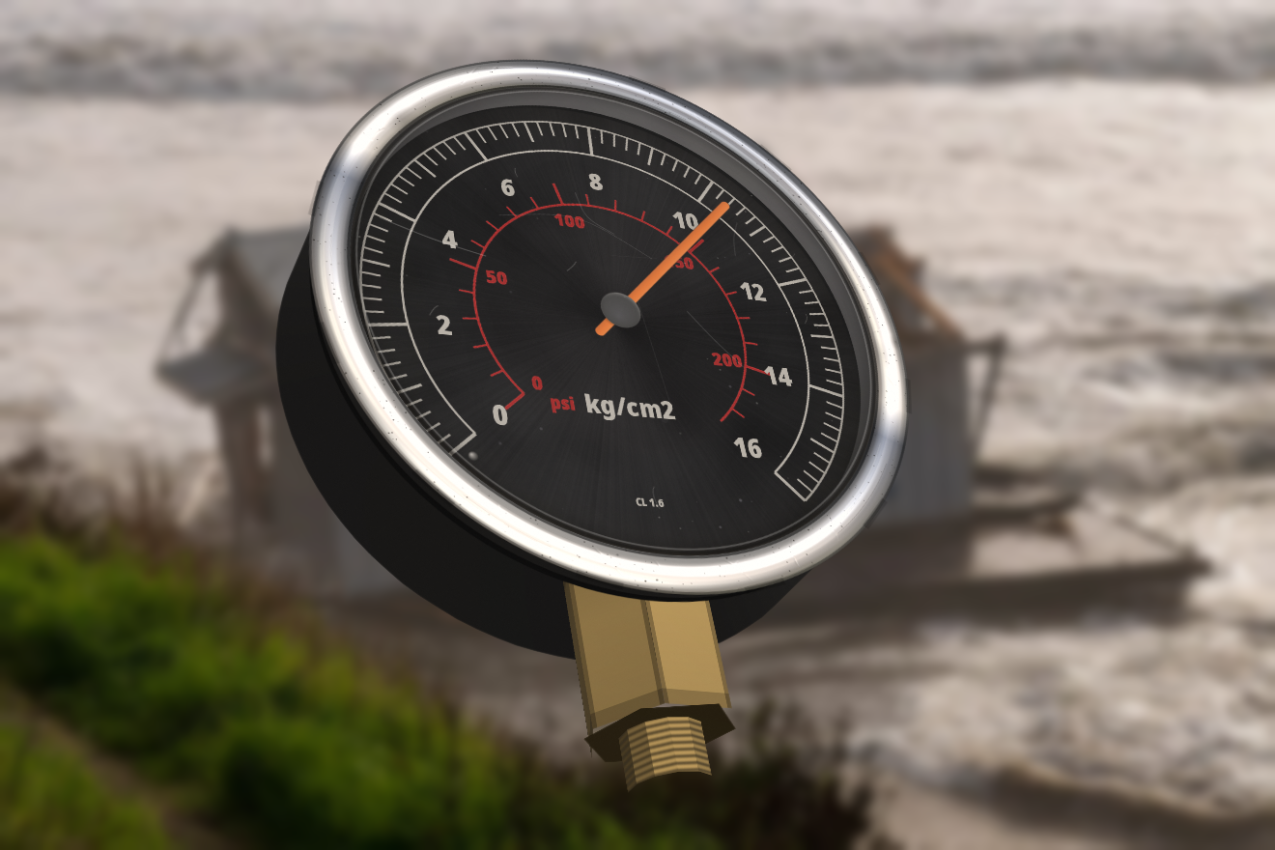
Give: 10.4,kg/cm²
